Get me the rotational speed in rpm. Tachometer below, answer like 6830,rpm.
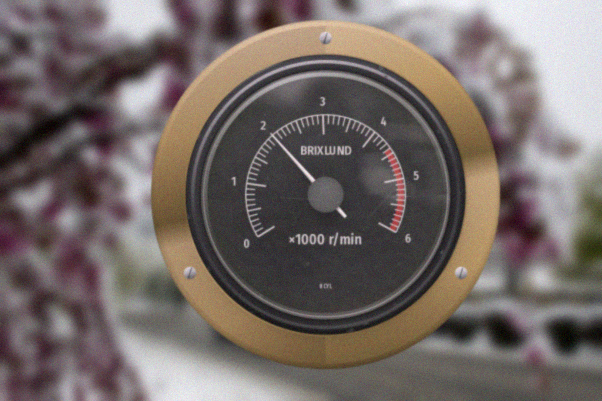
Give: 2000,rpm
